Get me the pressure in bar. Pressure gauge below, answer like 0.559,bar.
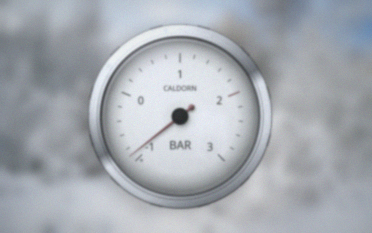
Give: -0.9,bar
